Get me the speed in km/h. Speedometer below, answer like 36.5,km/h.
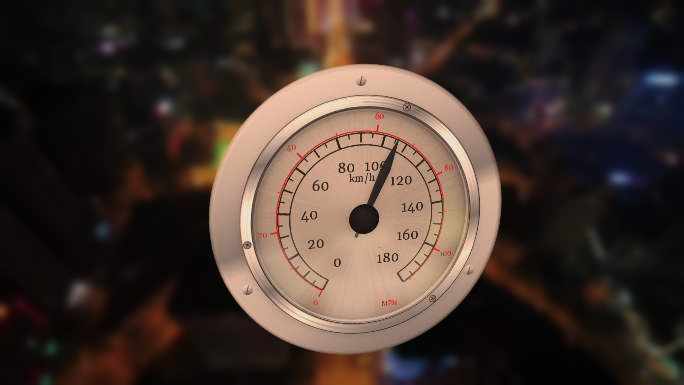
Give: 105,km/h
